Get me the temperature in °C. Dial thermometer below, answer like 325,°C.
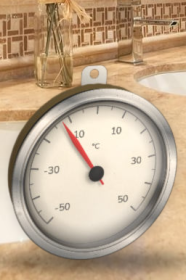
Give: -12.5,°C
